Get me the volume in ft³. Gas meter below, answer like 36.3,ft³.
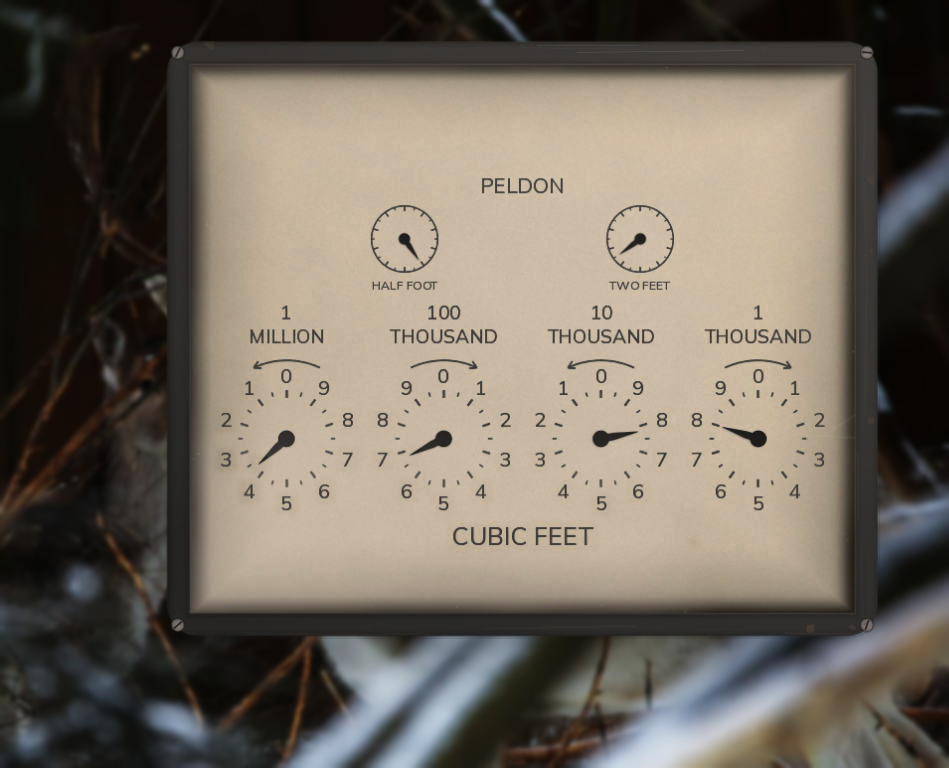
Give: 367800,ft³
